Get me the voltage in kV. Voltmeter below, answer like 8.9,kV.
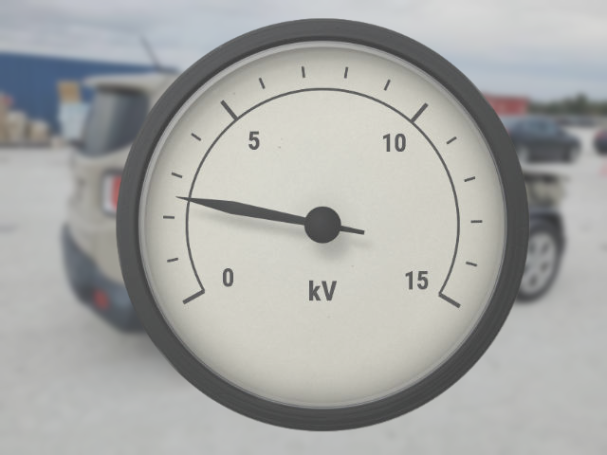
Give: 2.5,kV
